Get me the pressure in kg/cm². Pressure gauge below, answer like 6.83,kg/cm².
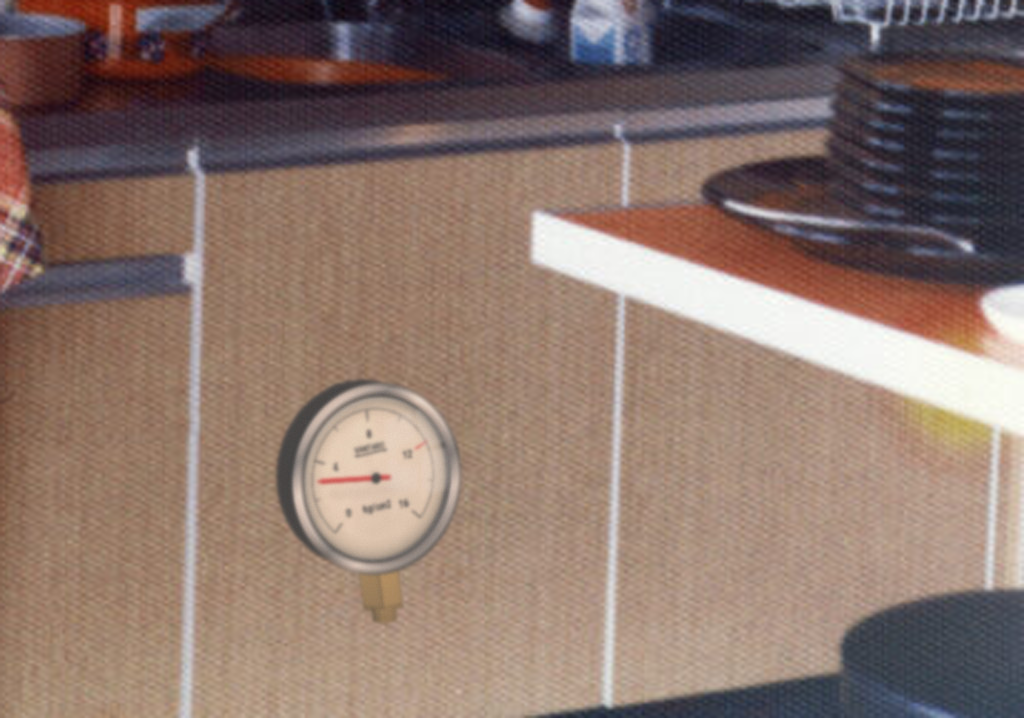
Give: 3,kg/cm²
